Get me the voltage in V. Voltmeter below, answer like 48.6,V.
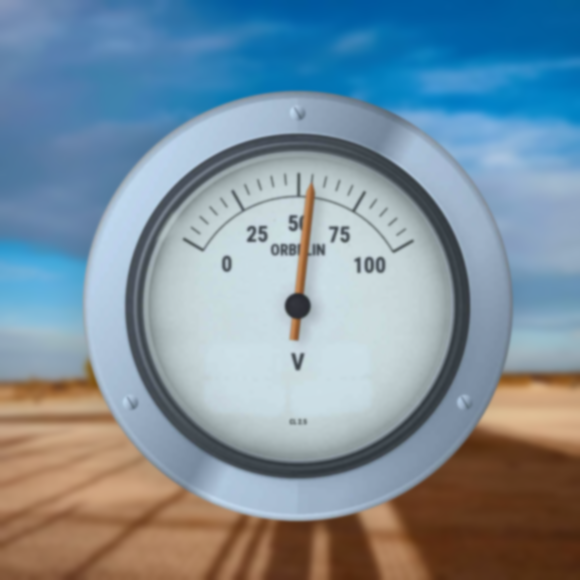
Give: 55,V
